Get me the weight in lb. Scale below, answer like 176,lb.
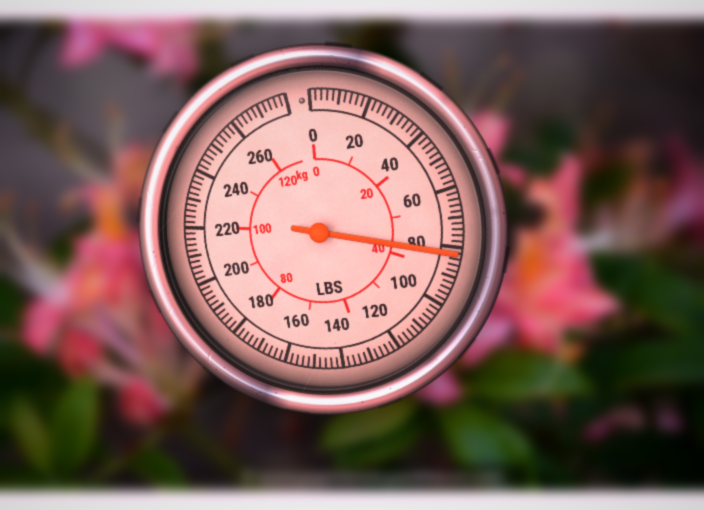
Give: 82,lb
